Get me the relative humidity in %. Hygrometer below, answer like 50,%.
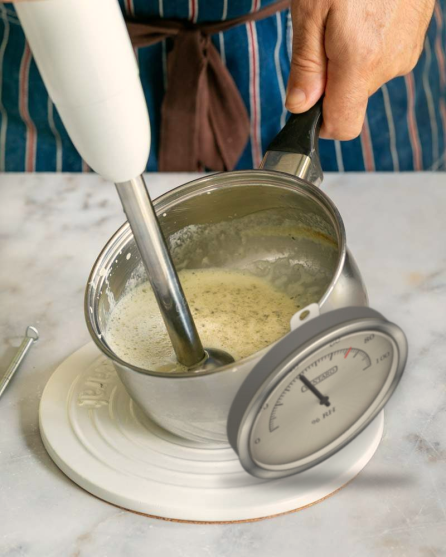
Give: 40,%
